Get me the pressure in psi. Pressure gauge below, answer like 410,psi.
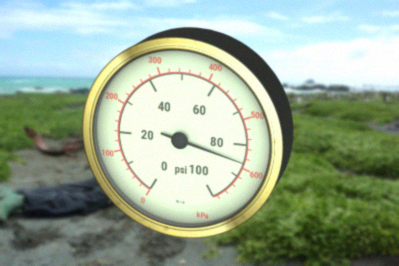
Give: 85,psi
